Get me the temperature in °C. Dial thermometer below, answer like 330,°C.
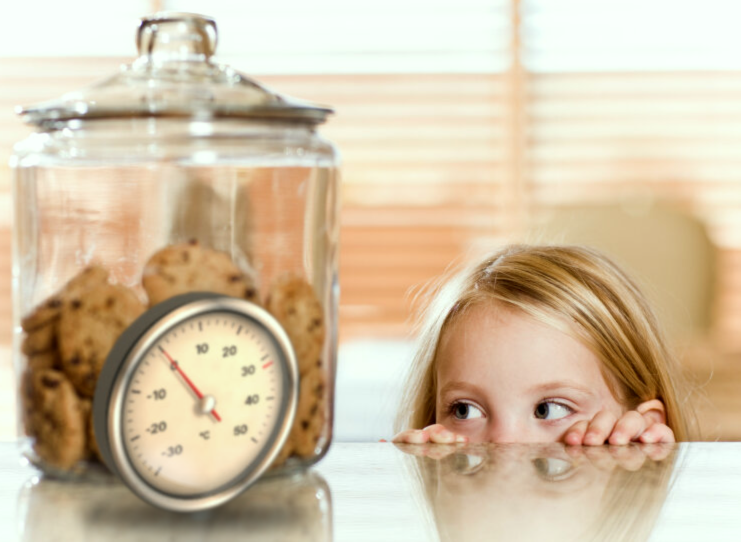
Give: 0,°C
